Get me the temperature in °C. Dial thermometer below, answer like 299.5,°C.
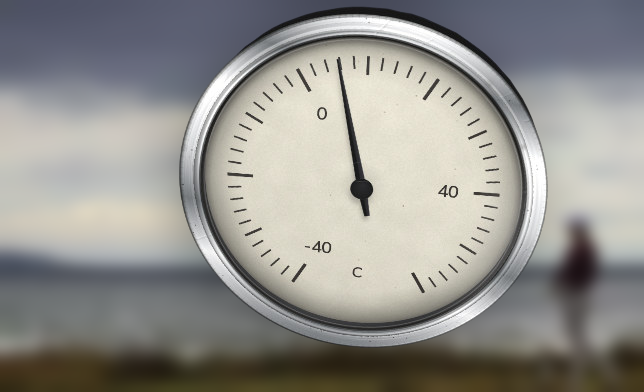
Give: 6,°C
